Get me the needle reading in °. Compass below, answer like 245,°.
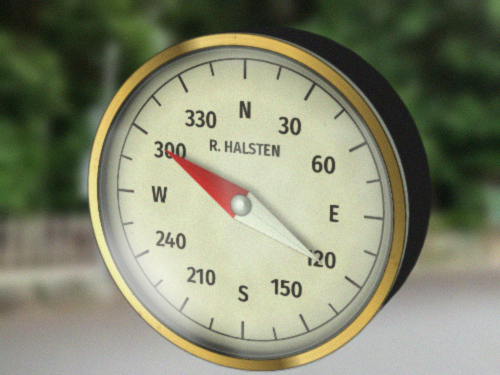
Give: 300,°
